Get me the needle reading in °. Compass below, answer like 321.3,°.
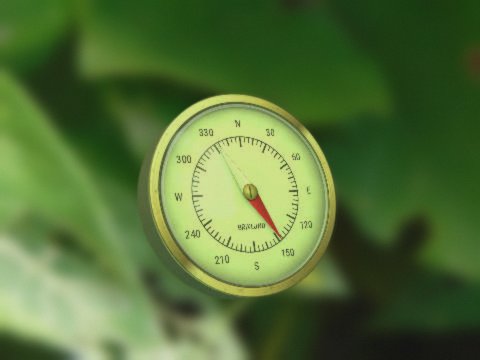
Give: 150,°
